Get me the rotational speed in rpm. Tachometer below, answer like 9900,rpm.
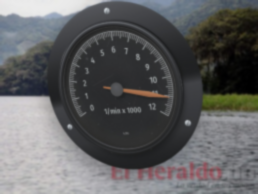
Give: 11000,rpm
